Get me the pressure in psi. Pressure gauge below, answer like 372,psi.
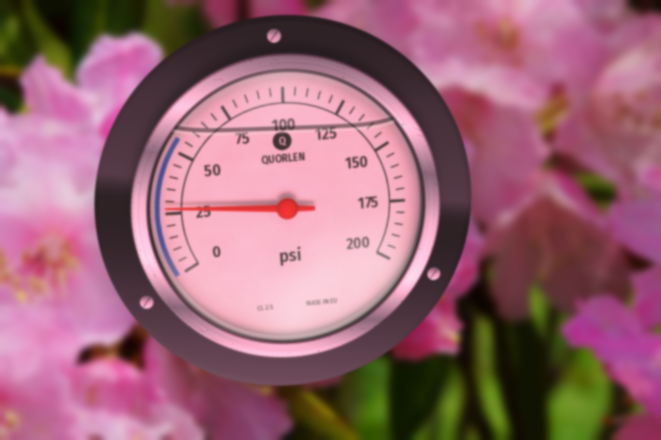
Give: 27.5,psi
